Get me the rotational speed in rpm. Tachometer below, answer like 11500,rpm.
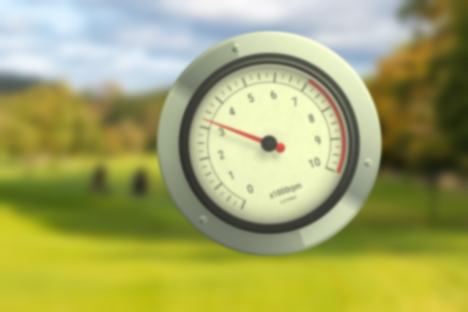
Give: 3250,rpm
